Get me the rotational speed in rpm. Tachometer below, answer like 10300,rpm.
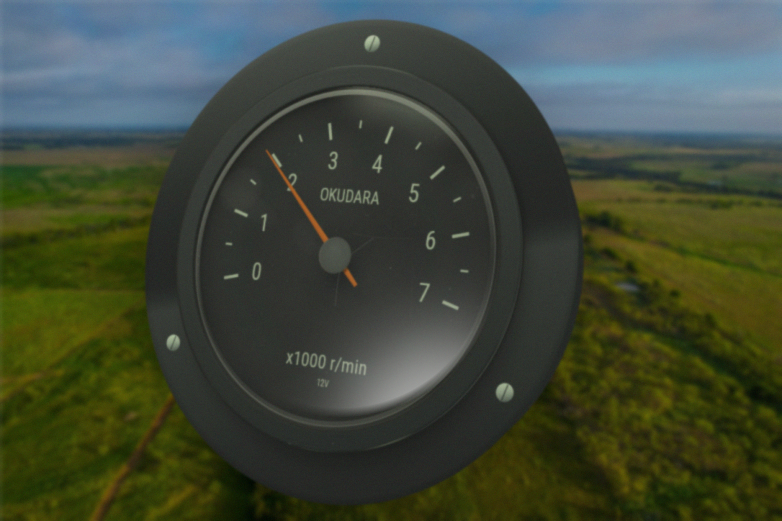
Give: 2000,rpm
